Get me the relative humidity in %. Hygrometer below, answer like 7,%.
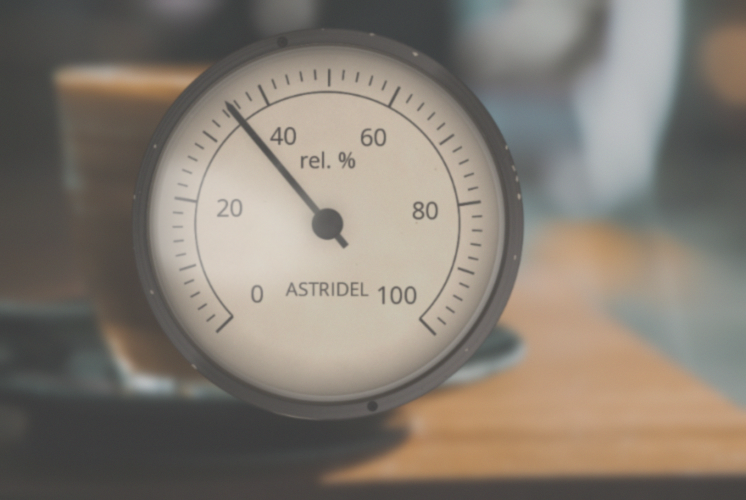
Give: 35,%
